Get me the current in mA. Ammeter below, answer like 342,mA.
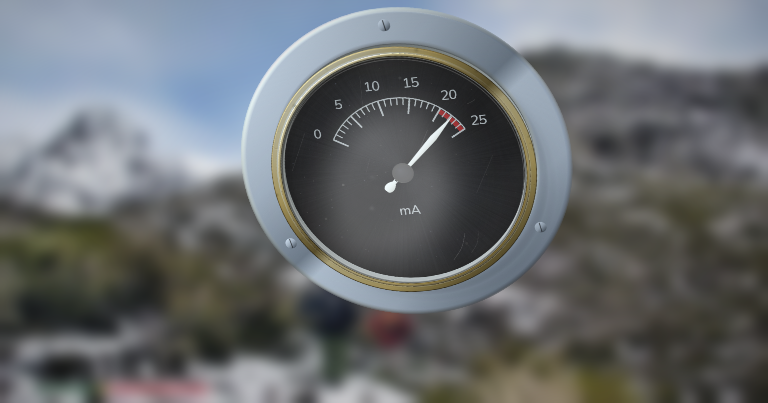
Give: 22,mA
